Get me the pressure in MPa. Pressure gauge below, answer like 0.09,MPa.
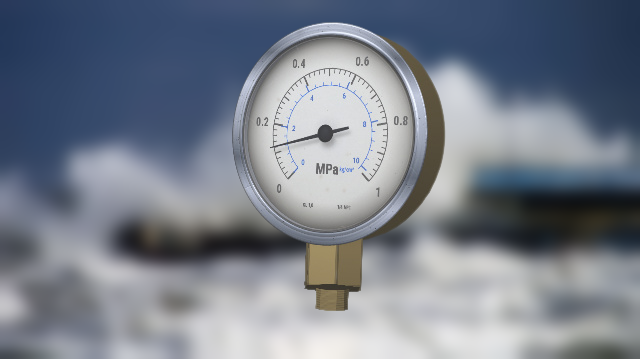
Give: 0.12,MPa
